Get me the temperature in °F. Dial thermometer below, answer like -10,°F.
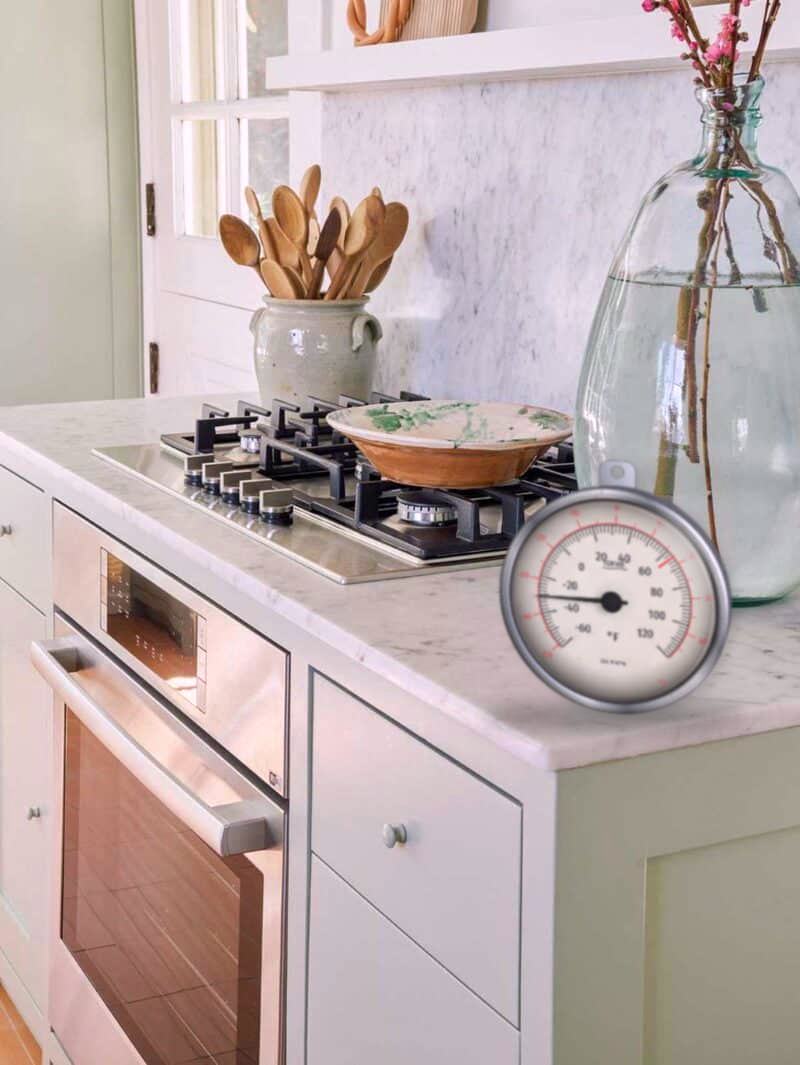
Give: -30,°F
